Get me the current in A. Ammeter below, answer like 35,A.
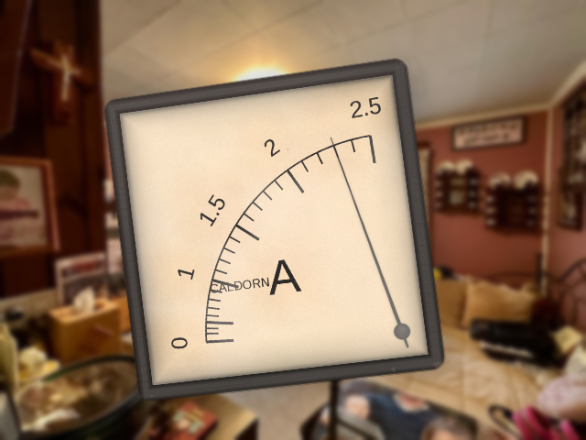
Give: 2.3,A
